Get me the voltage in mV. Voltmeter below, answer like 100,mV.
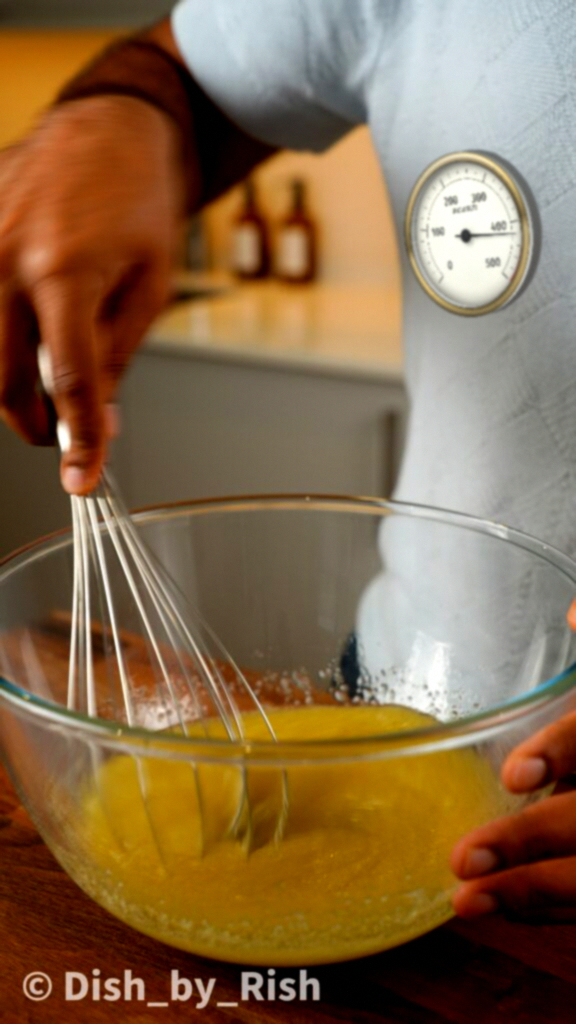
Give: 420,mV
